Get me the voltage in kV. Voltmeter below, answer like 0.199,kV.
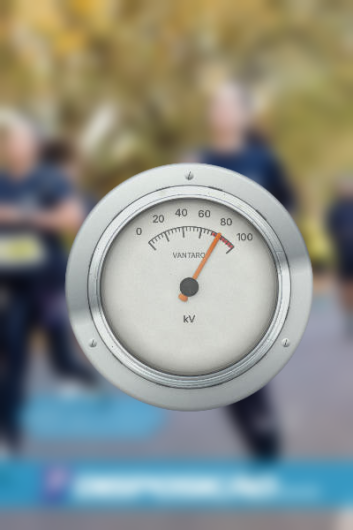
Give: 80,kV
